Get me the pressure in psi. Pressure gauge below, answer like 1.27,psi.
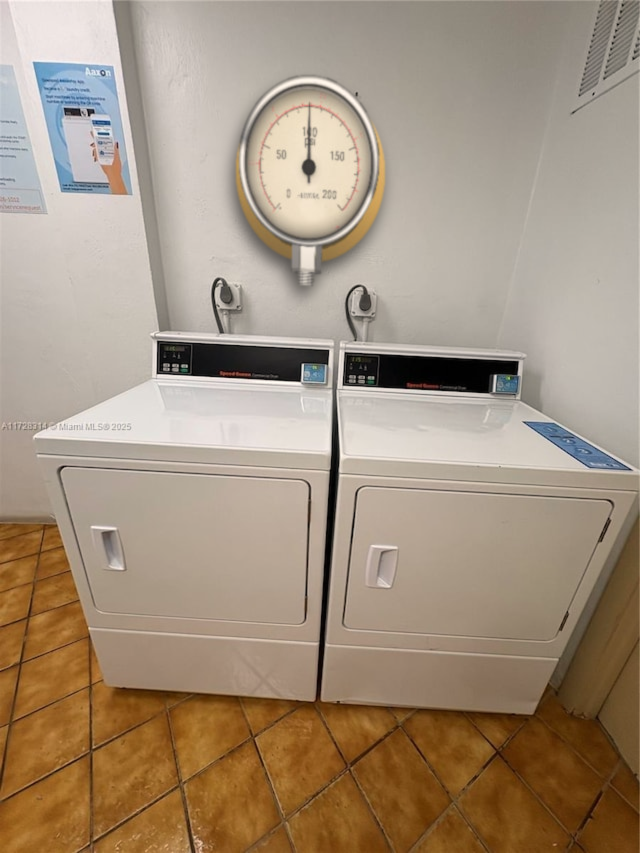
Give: 100,psi
